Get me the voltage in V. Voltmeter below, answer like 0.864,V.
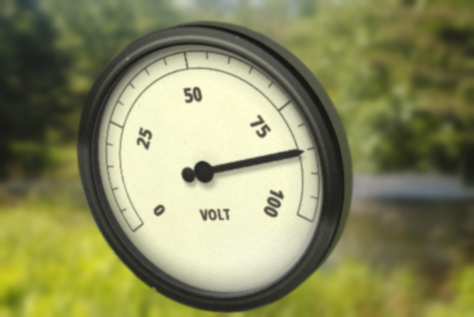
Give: 85,V
